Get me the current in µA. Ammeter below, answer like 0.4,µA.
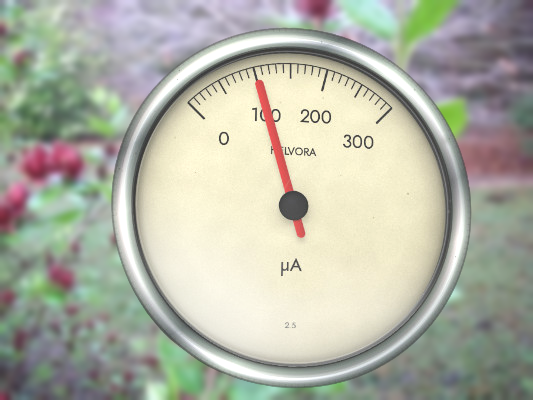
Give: 100,µA
